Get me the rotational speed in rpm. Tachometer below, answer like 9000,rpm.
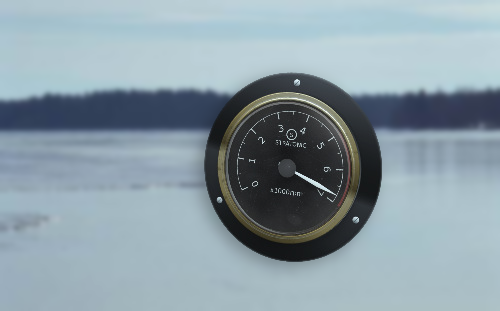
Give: 6750,rpm
